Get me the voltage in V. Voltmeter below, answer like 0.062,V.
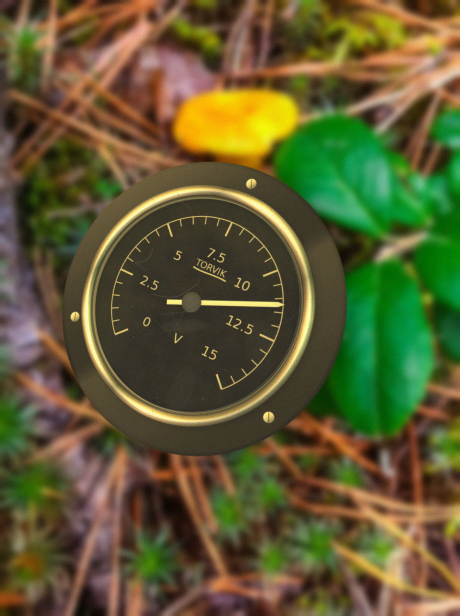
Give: 11.25,V
